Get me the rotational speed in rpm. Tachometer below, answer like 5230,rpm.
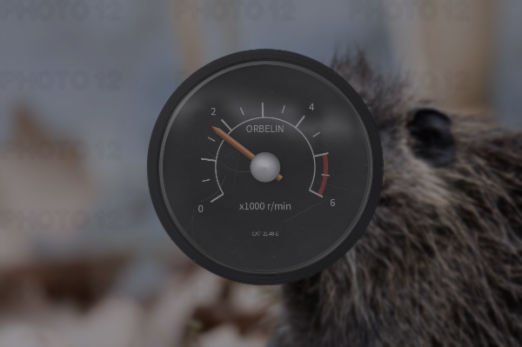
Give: 1750,rpm
